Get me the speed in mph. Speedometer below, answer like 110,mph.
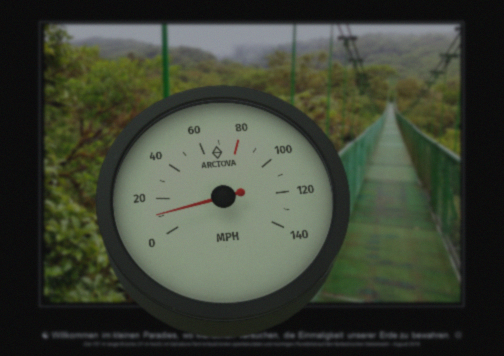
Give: 10,mph
